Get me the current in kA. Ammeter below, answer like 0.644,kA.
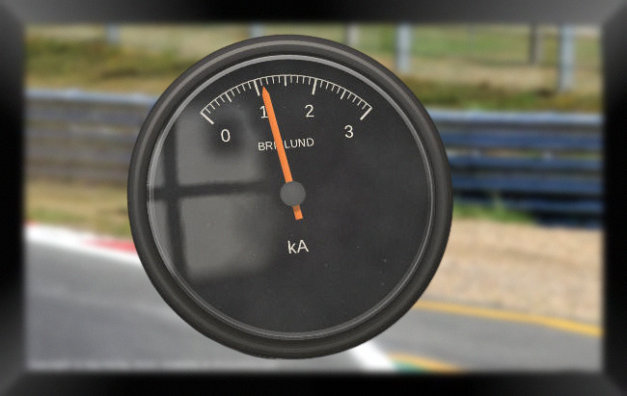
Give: 1.1,kA
